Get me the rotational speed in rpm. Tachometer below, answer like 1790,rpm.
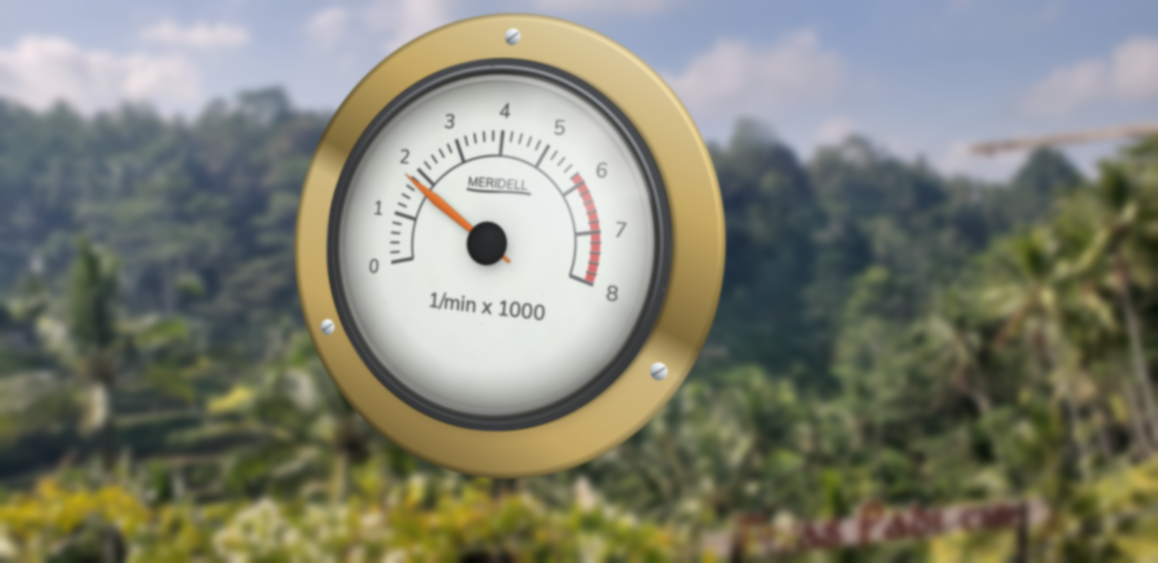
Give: 1800,rpm
